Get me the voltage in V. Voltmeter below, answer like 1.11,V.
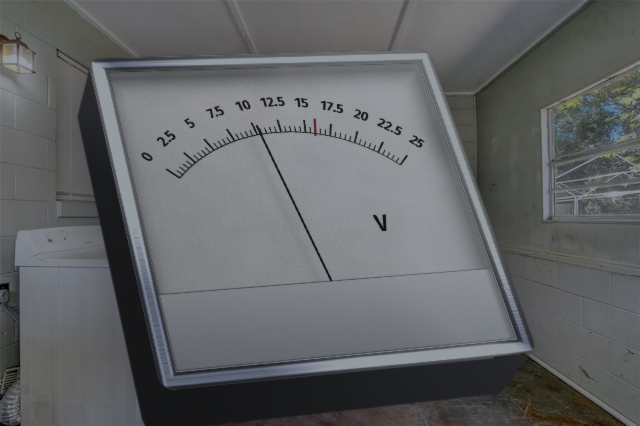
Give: 10,V
